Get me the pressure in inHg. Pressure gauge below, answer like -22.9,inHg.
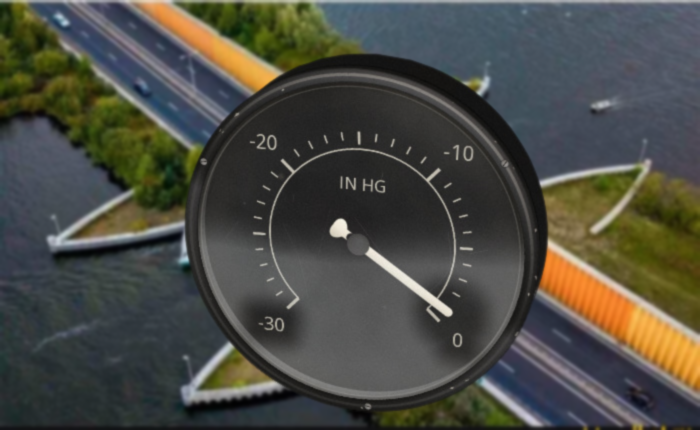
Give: -1,inHg
